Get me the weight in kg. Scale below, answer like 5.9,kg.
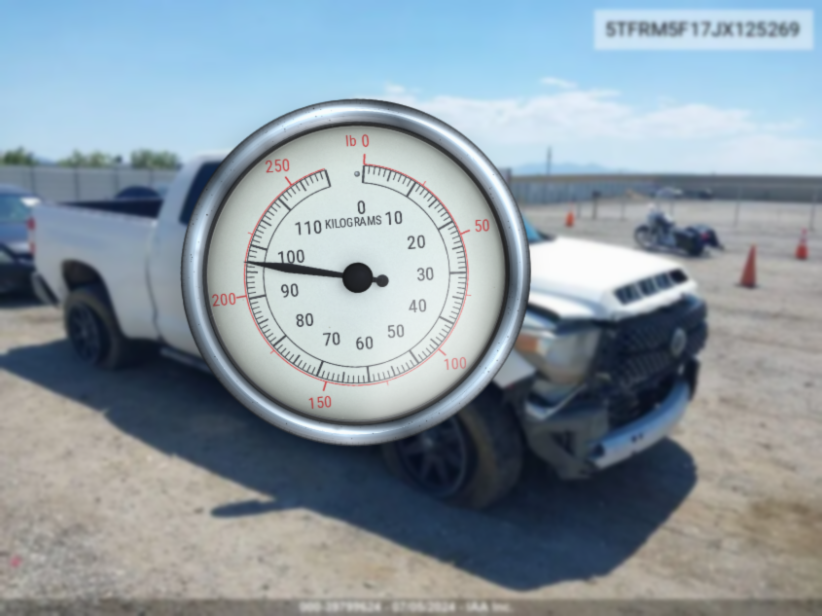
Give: 97,kg
